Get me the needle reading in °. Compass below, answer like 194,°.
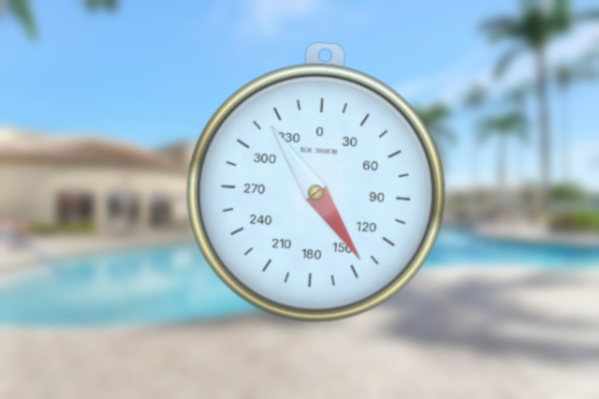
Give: 142.5,°
